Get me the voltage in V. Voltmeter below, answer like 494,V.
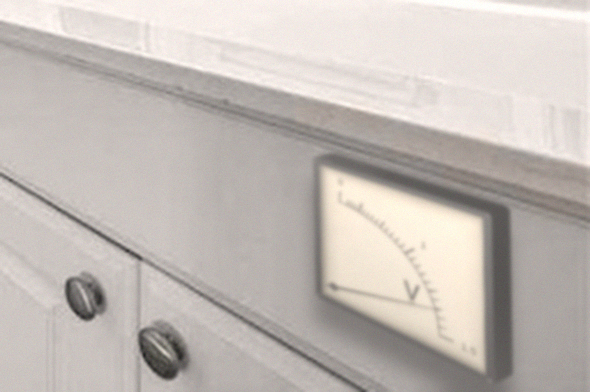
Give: 1.35,V
